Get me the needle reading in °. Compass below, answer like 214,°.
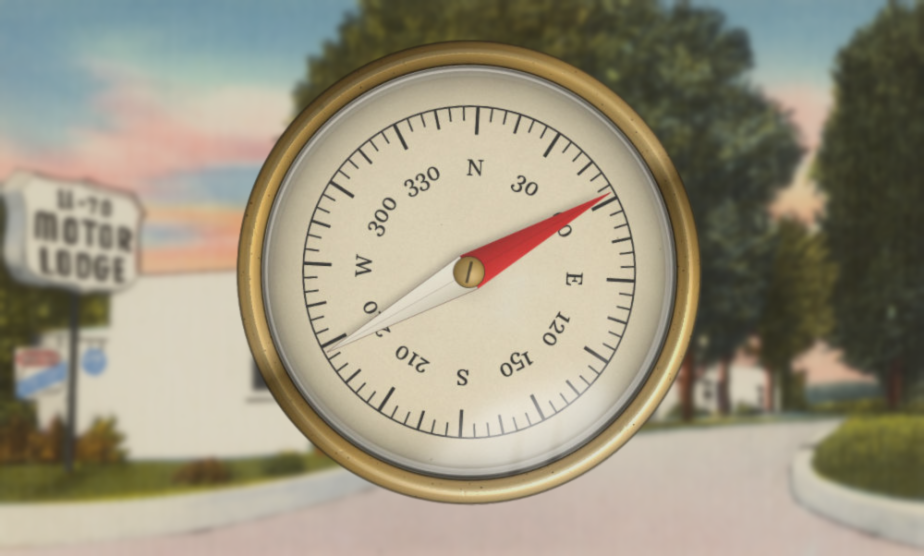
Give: 57.5,°
